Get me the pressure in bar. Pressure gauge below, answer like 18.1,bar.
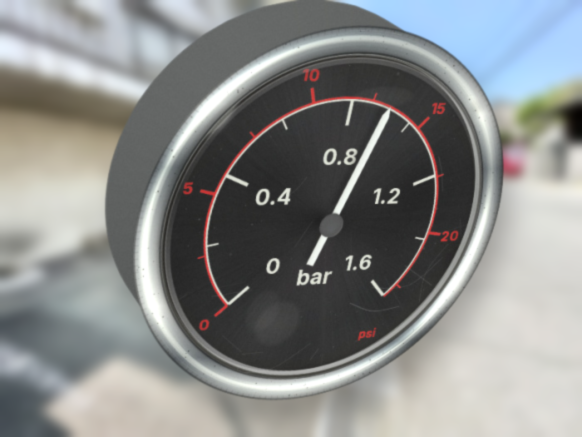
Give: 0.9,bar
